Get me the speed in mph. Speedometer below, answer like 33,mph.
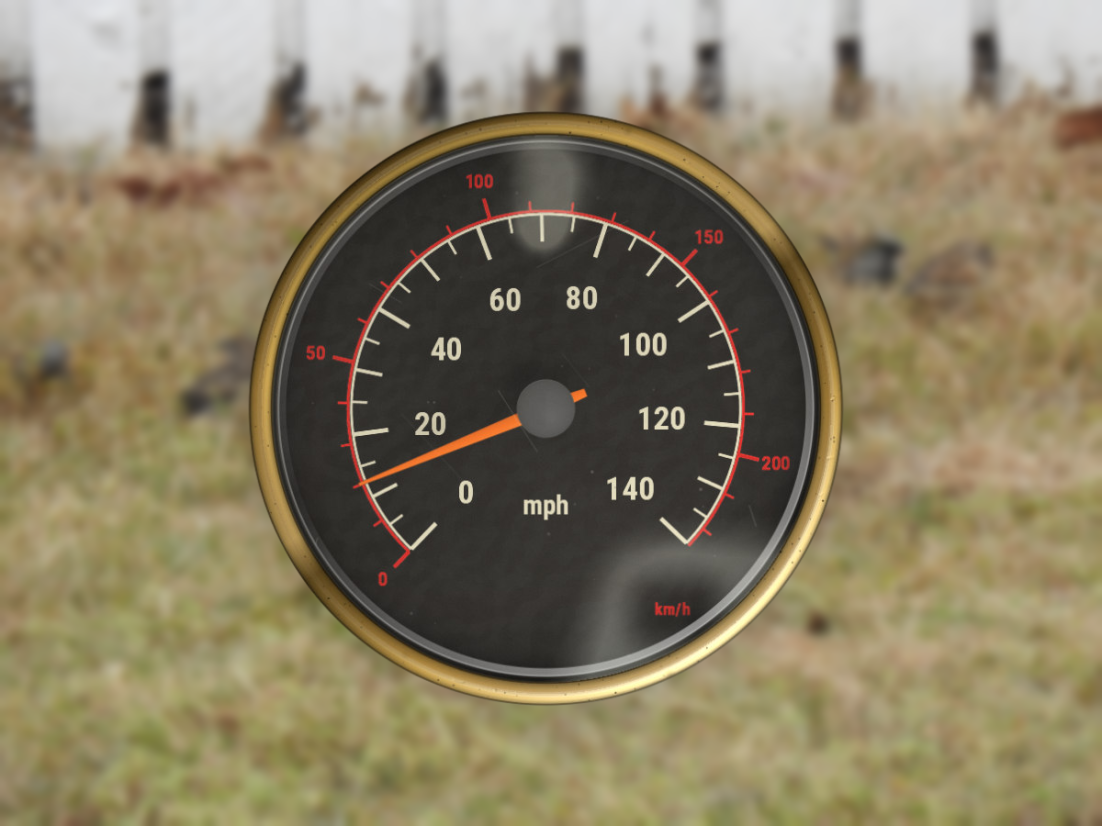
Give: 12.5,mph
